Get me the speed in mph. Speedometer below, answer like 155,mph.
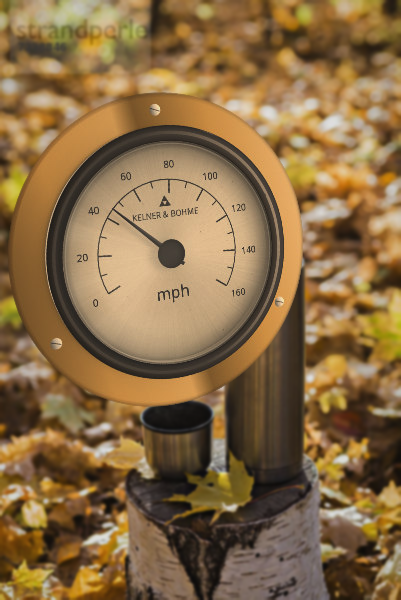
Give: 45,mph
